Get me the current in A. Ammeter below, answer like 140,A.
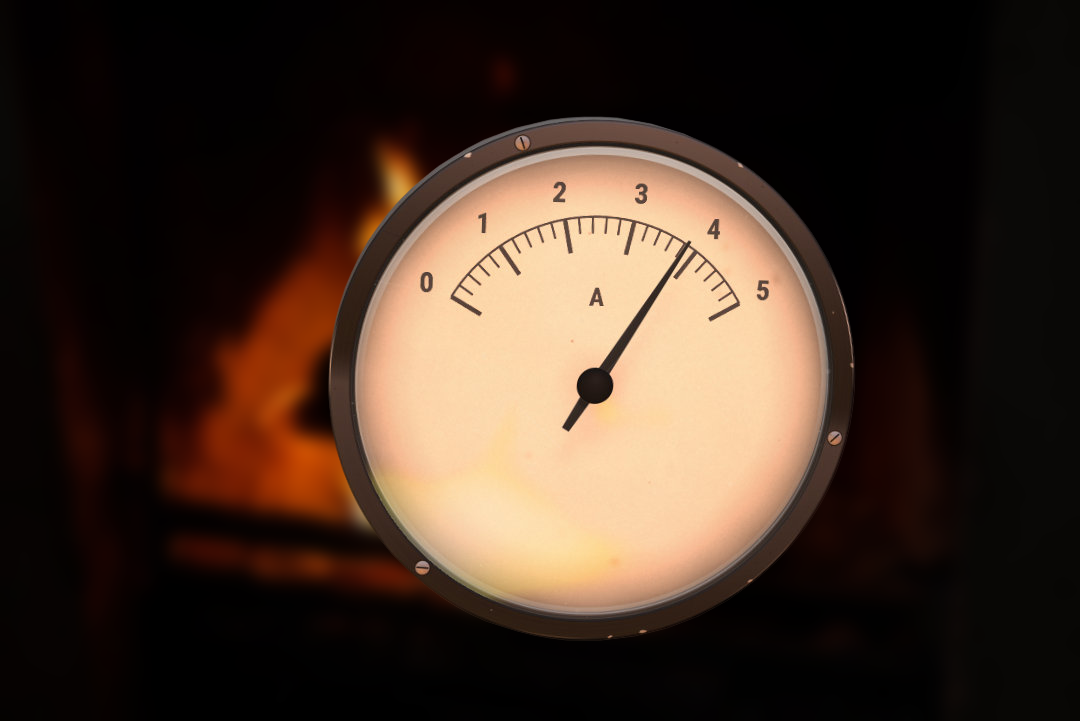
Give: 3.8,A
